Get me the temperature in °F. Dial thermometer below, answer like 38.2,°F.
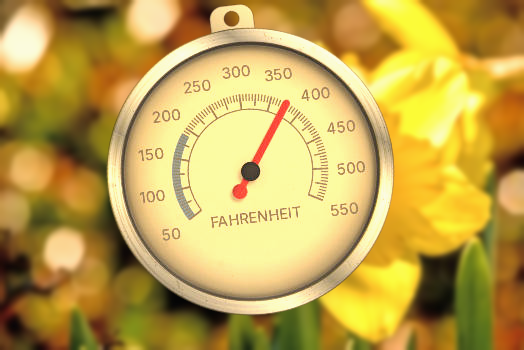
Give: 375,°F
